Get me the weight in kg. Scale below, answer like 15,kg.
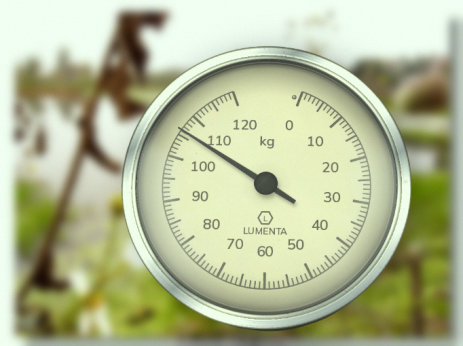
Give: 106,kg
